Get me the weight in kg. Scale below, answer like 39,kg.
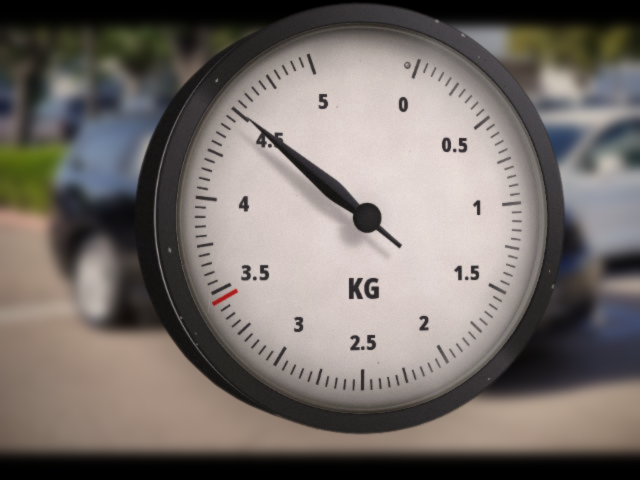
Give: 4.5,kg
